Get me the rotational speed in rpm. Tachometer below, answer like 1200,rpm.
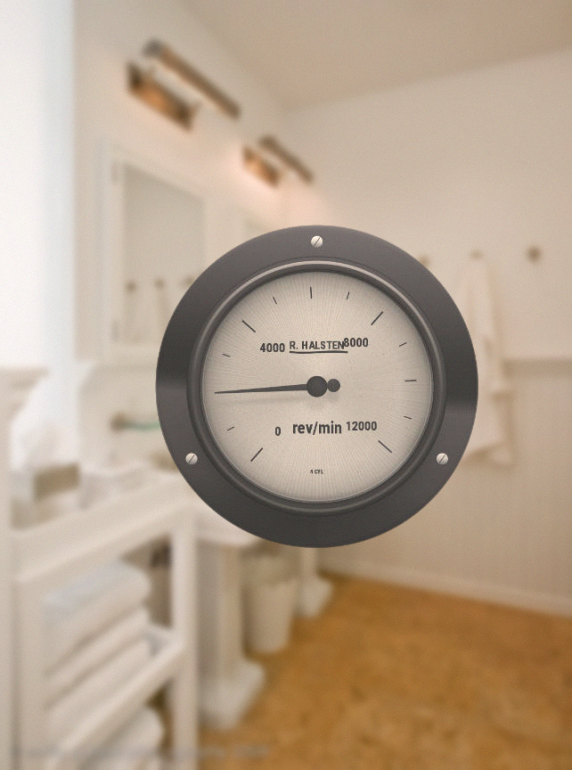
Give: 2000,rpm
